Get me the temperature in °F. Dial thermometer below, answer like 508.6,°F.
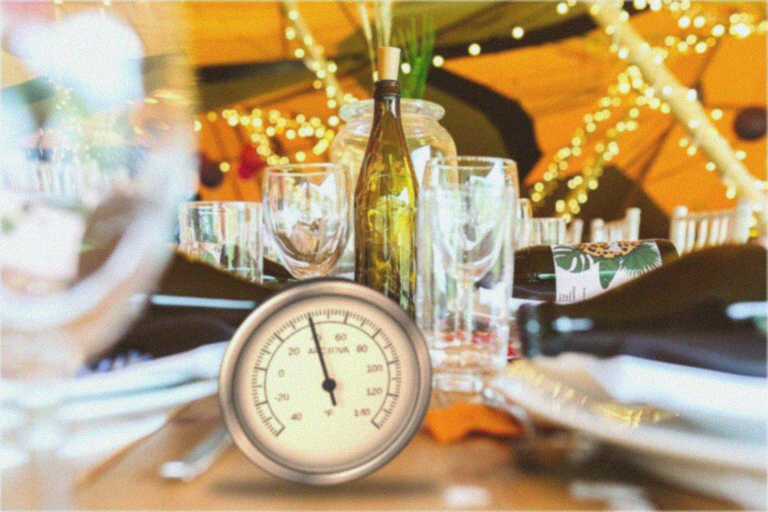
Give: 40,°F
